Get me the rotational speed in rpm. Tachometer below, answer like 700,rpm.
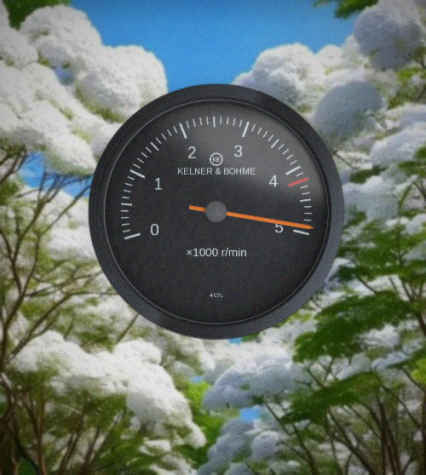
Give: 4900,rpm
